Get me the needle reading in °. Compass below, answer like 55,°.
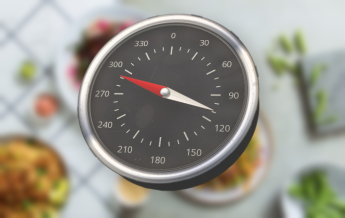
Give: 290,°
